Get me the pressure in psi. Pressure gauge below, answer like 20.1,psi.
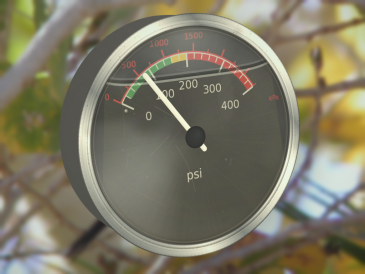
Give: 80,psi
